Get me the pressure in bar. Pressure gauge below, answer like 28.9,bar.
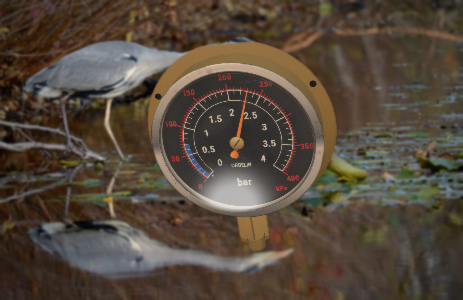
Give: 2.3,bar
